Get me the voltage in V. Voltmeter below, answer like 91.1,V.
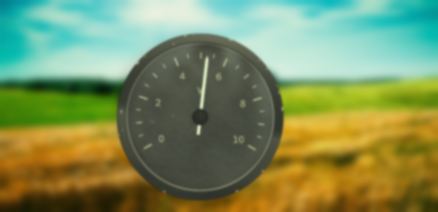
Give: 5.25,V
